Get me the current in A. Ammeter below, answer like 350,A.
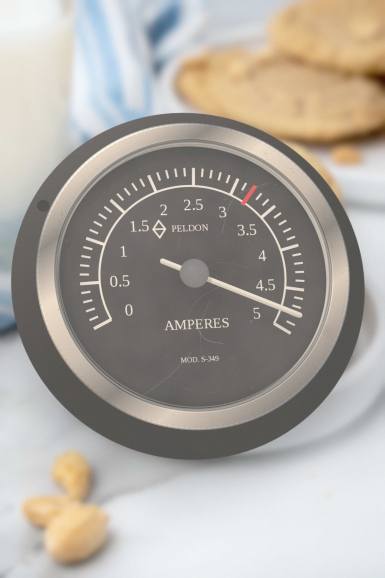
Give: 4.8,A
